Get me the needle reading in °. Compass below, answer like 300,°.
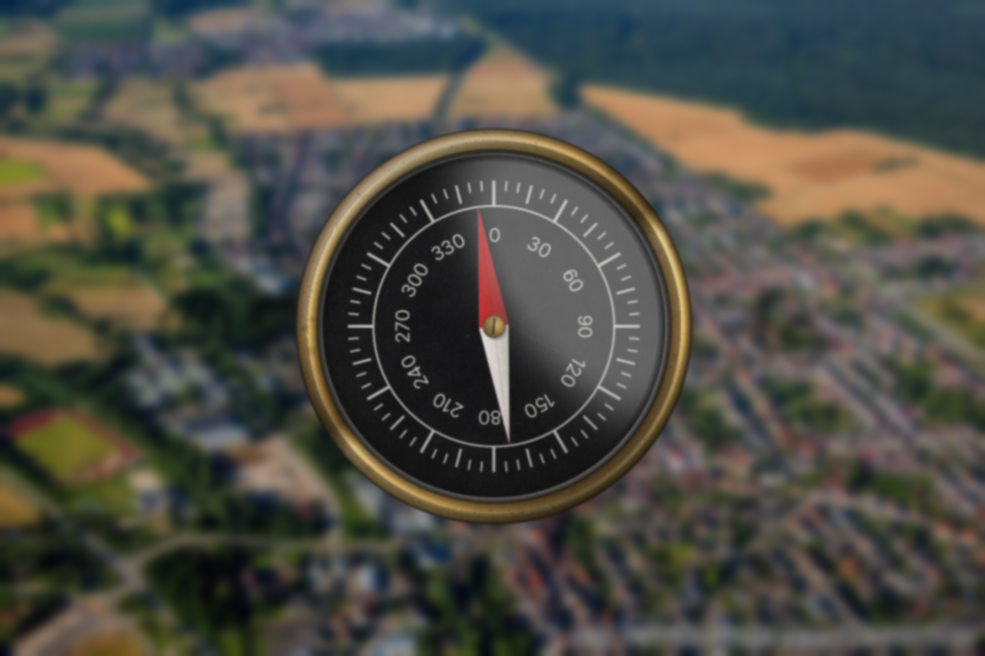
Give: 352.5,°
